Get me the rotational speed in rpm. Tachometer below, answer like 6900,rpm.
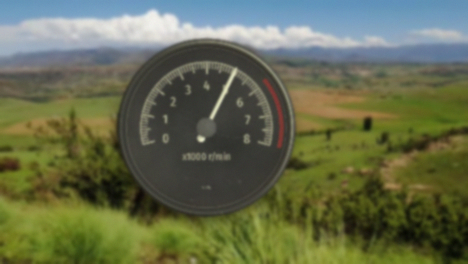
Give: 5000,rpm
